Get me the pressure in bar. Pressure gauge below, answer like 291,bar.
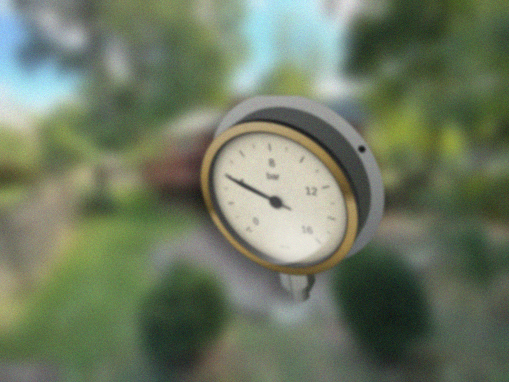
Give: 4,bar
